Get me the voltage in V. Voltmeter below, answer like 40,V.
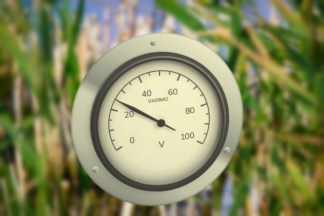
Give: 25,V
